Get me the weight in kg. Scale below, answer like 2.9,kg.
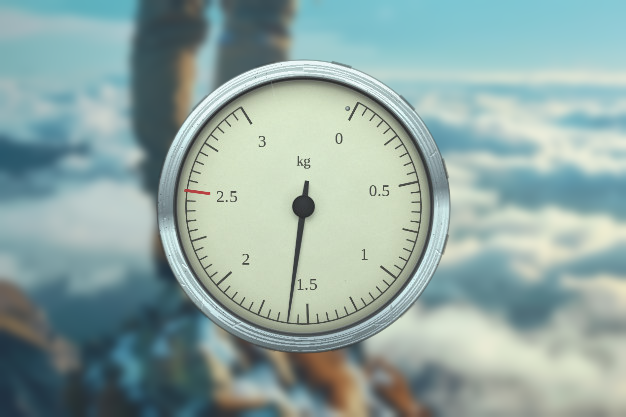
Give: 1.6,kg
